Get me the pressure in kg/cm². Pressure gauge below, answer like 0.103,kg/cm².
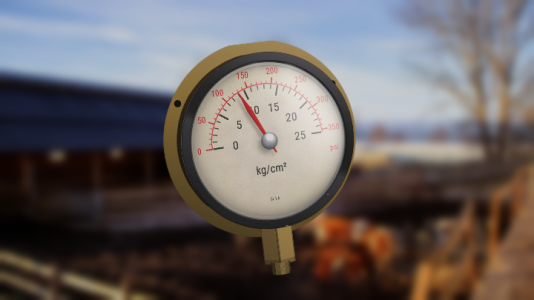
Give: 9,kg/cm²
